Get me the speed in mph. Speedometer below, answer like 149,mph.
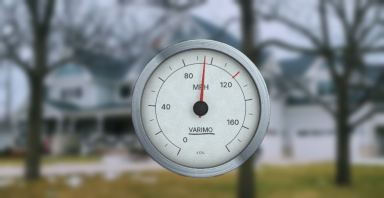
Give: 95,mph
